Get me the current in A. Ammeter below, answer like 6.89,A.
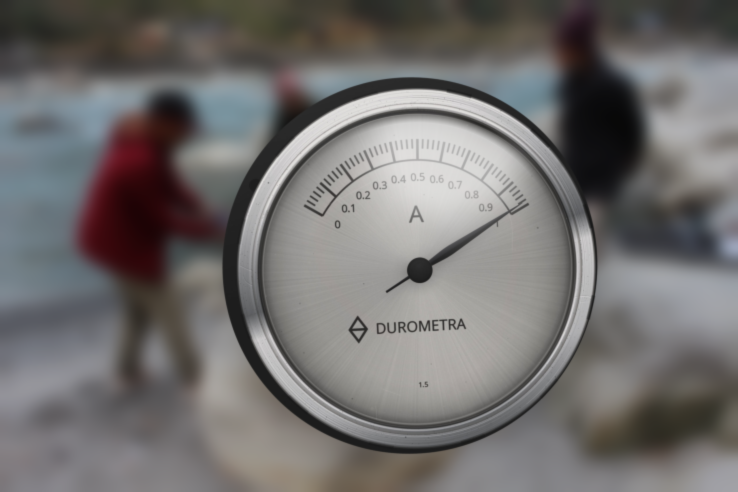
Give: 0.98,A
